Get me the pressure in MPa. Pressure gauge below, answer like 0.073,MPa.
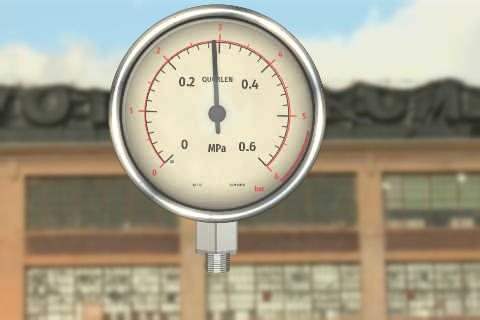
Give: 0.29,MPa
